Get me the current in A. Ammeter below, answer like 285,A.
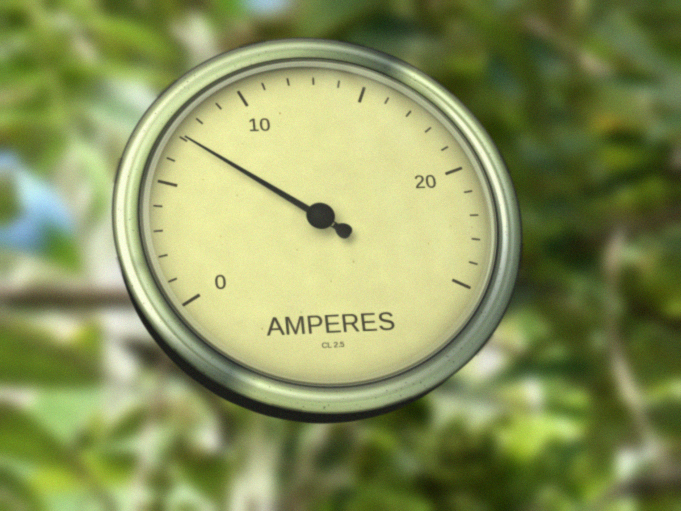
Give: 7,A
